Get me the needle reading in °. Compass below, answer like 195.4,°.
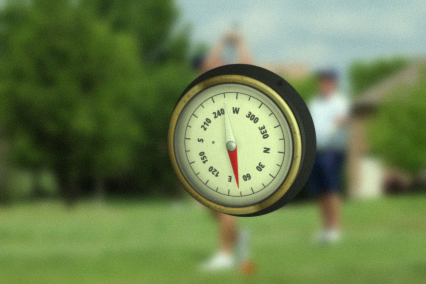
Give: 75,°
